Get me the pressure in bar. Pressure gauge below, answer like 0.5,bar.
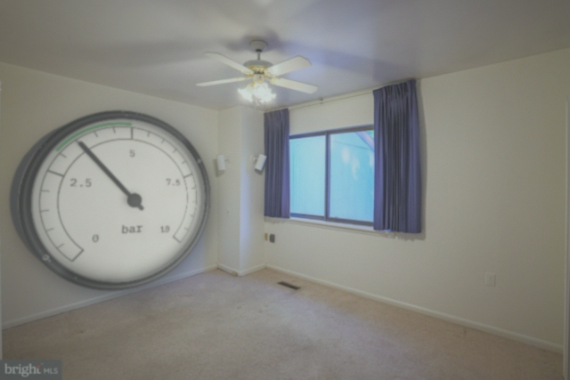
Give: 3.5,bar
